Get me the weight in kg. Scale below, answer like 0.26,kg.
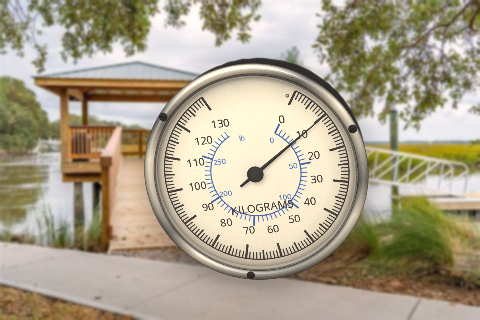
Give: 10,kg
